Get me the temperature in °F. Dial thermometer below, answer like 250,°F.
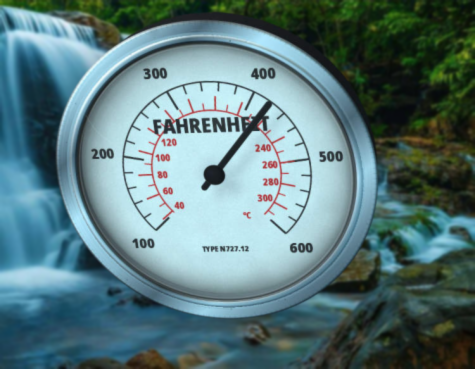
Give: 420,°F
